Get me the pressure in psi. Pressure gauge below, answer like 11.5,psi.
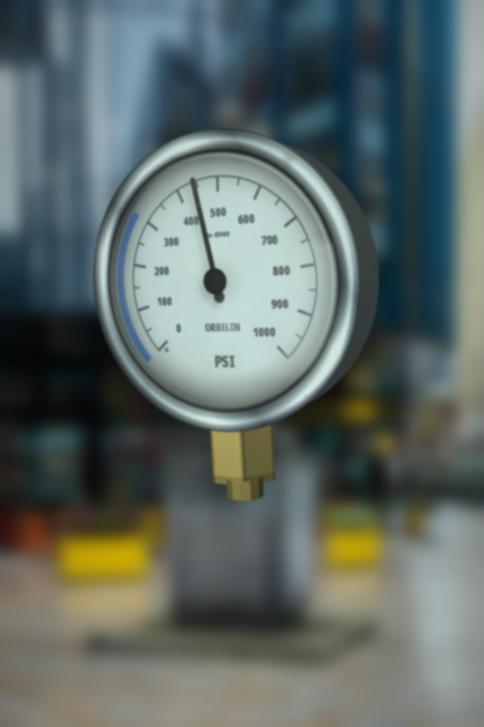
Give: 450,psi
